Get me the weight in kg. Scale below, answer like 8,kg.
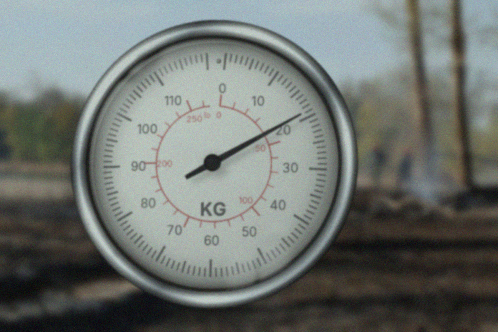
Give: 19,kg
